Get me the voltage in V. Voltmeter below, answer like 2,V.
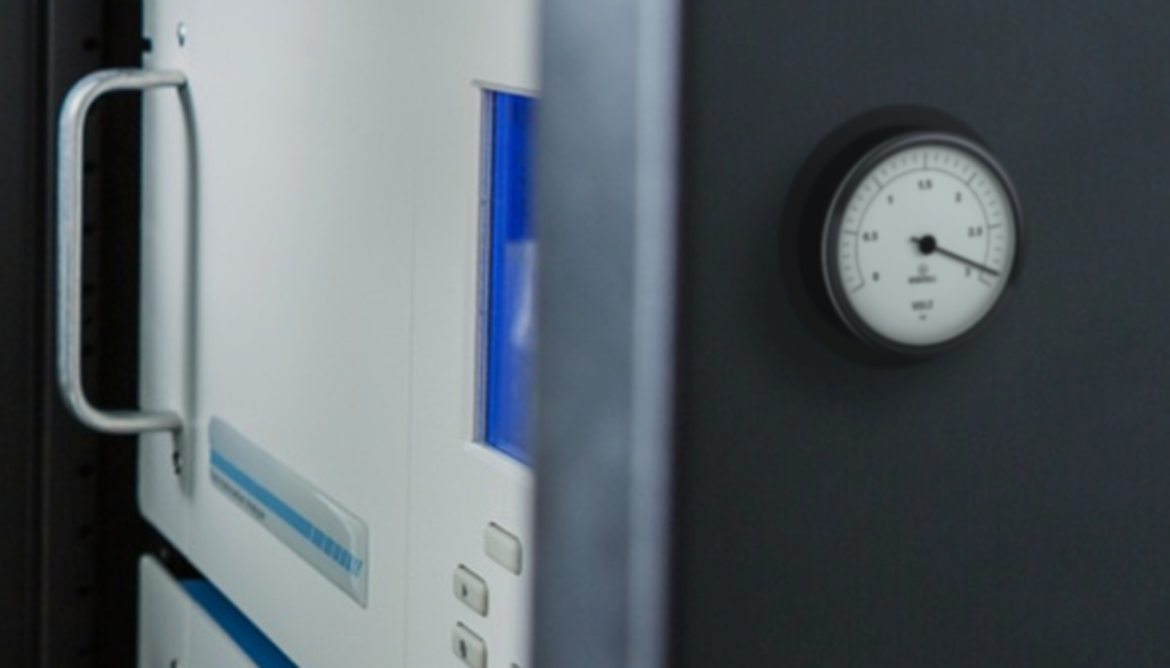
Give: 2.9,V
